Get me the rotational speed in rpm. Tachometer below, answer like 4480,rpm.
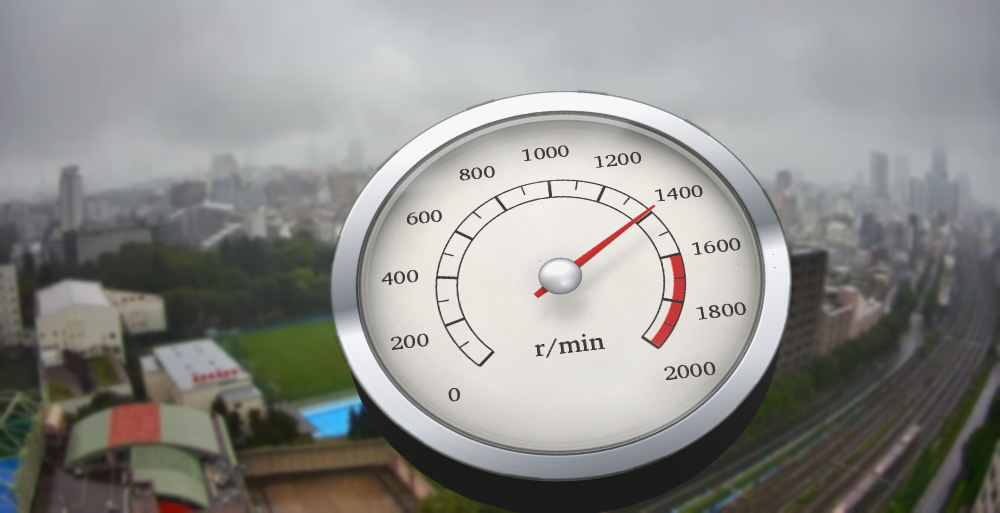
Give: 1400,rpm
